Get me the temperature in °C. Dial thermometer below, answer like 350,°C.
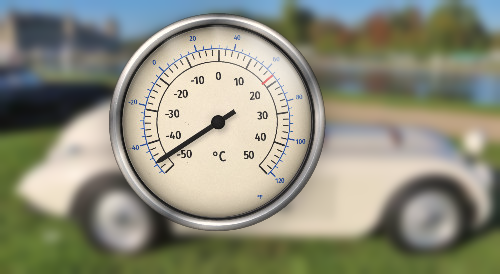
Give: -46,°C
